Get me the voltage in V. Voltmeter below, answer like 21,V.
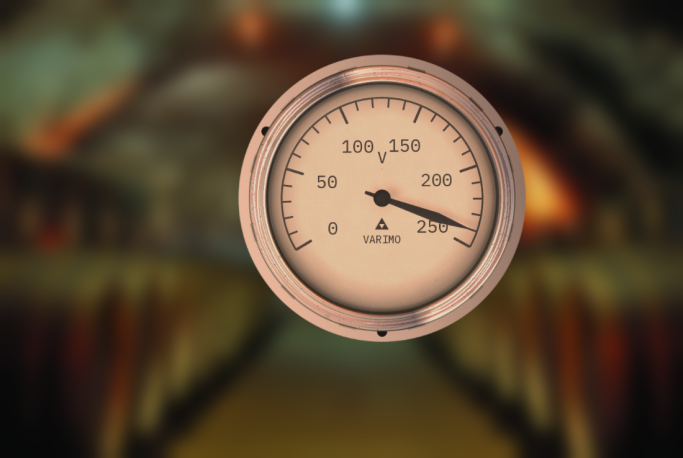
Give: 240,V
